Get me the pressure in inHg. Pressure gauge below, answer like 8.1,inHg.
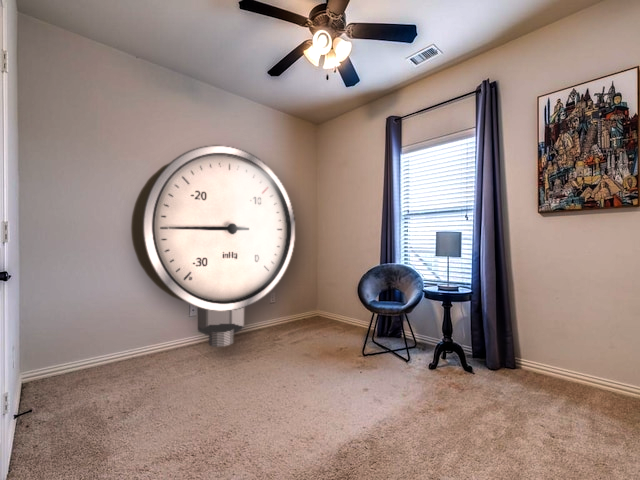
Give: -25,inHg
